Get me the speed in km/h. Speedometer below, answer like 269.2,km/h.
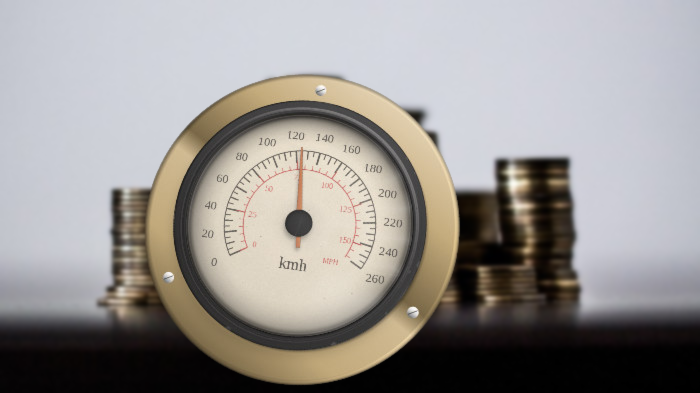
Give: 125,km/h
